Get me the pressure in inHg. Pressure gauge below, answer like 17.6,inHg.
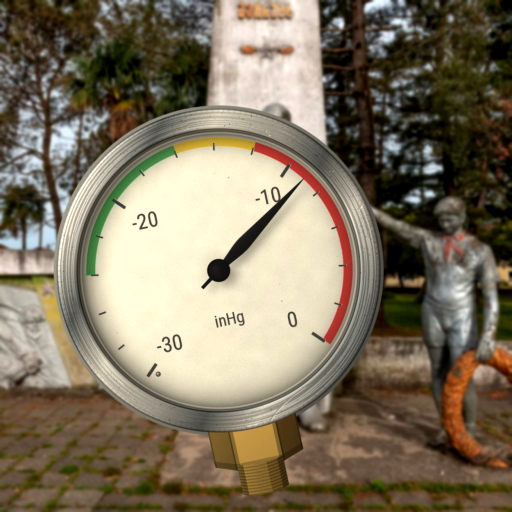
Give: -9,inHg
